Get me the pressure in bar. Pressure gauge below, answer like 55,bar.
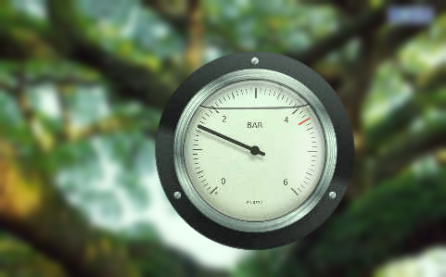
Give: 1.5,bar
